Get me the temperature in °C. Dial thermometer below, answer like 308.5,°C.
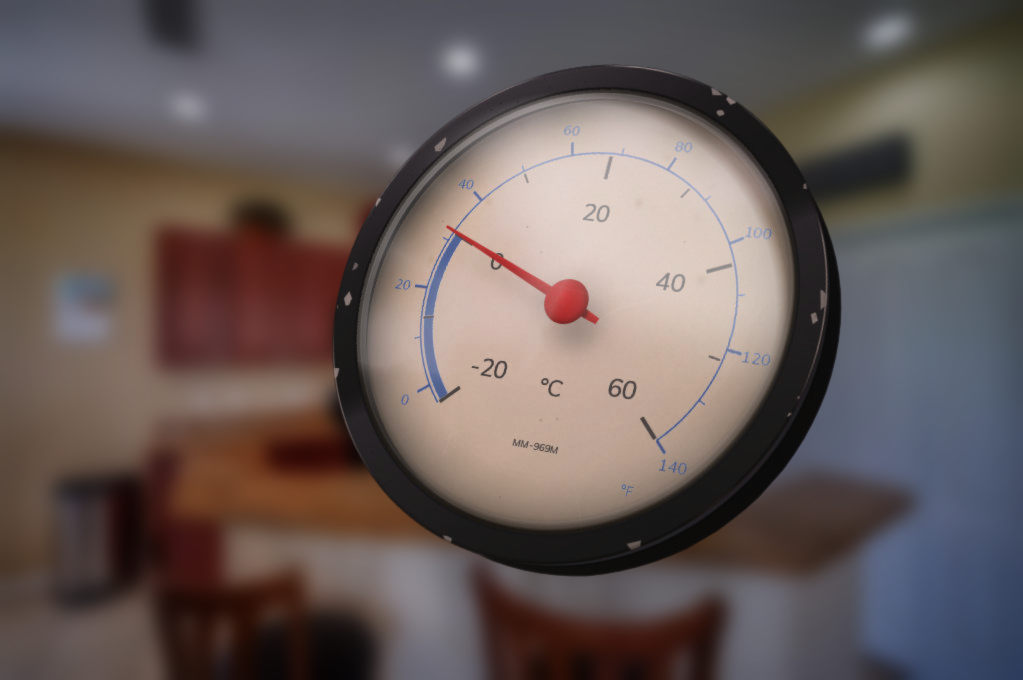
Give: 0,°C
